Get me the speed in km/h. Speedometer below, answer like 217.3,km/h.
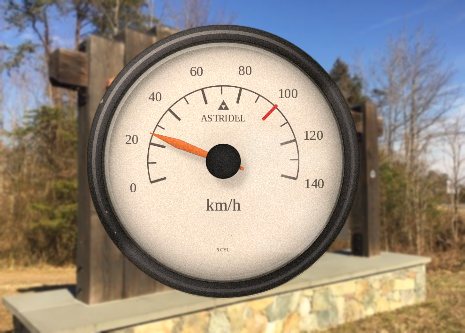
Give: 25,km/h
